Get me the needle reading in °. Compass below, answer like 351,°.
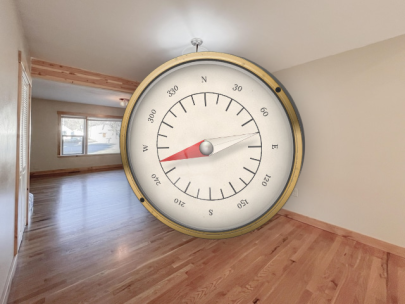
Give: 255,°
